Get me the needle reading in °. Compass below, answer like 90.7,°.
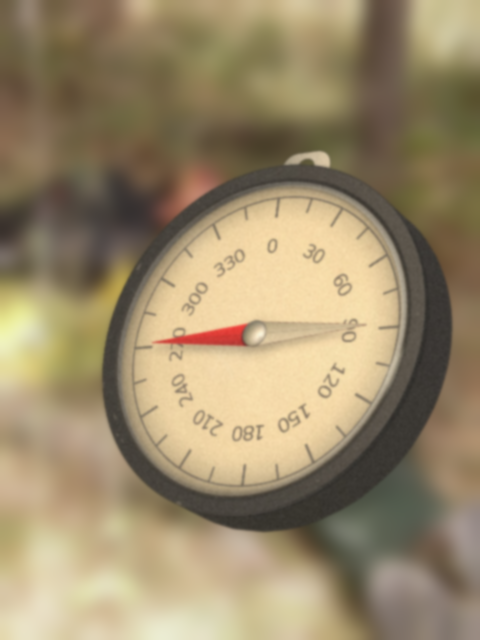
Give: 270,°
